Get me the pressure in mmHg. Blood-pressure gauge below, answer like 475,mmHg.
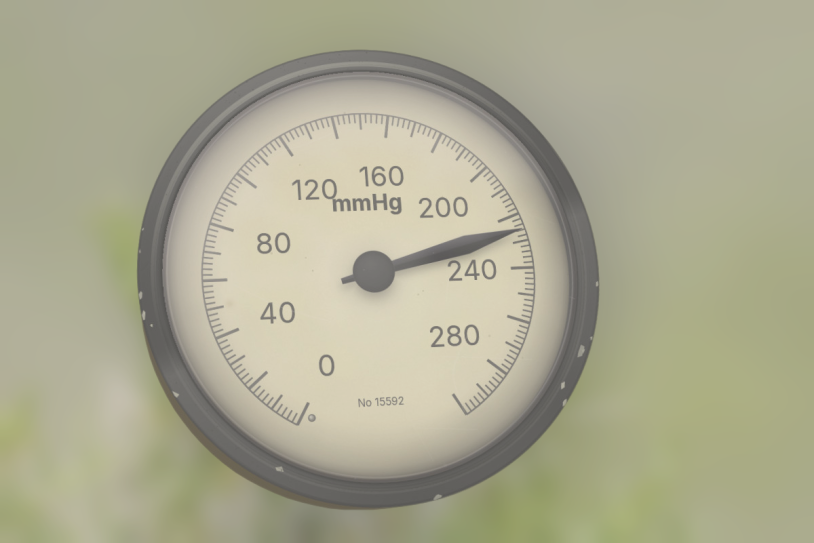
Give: 226,mmHg
